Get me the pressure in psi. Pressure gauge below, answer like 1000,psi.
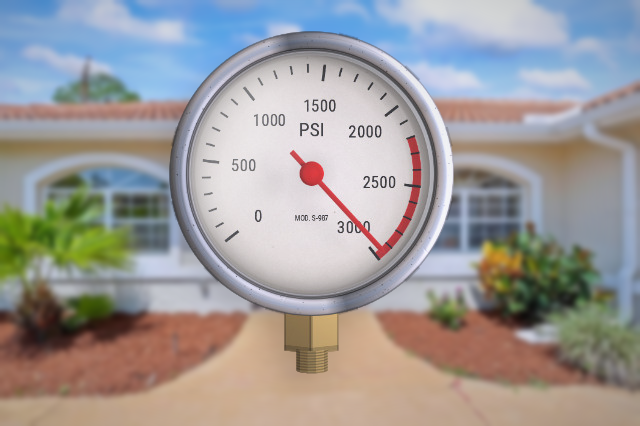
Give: 2950,psi
